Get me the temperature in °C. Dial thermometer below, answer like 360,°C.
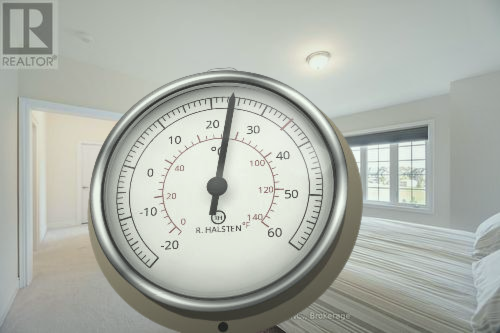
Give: 24,°C
